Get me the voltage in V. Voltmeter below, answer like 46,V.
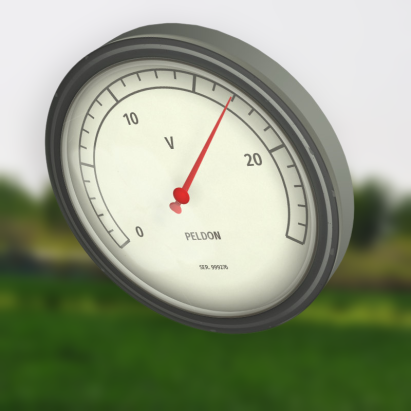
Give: 17,V
